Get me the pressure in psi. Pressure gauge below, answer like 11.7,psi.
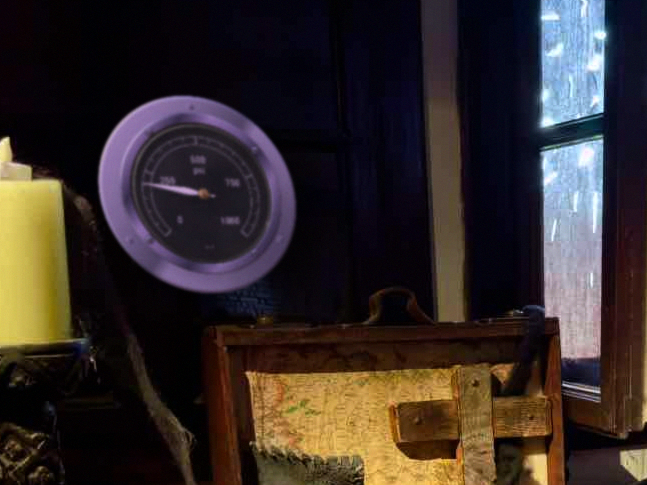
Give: 200,psi
